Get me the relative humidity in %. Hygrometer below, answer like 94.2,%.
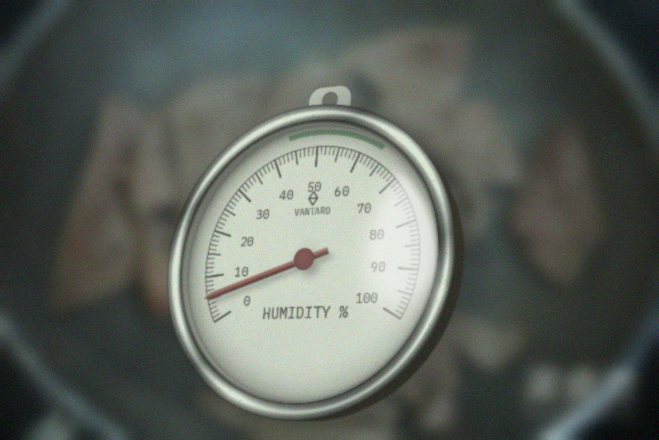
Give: 5,%
